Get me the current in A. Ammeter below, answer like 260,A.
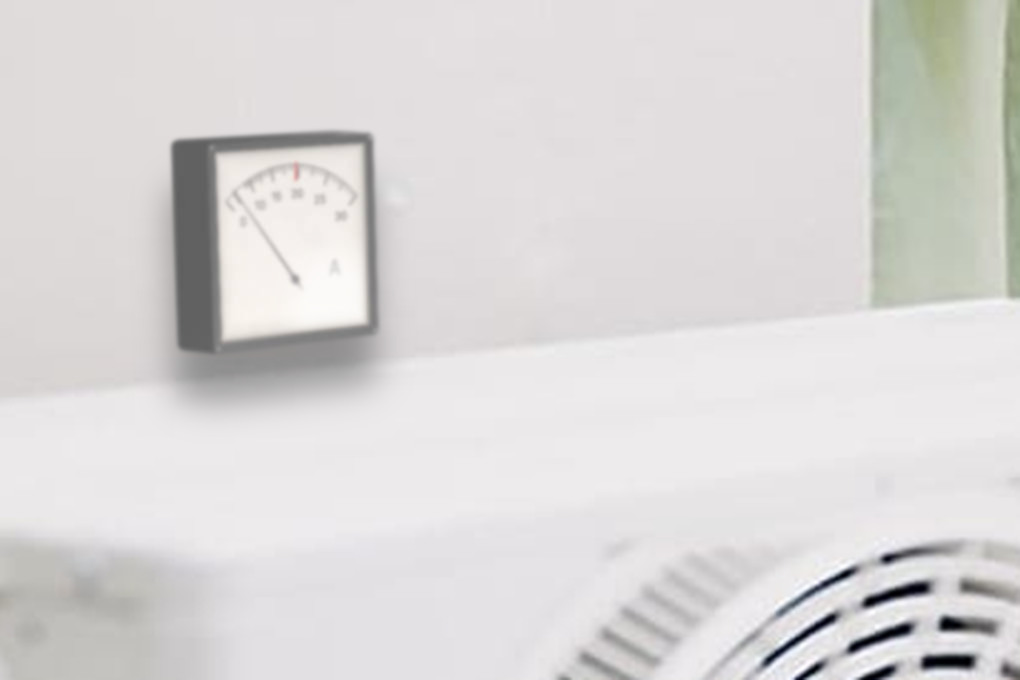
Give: 5,A
